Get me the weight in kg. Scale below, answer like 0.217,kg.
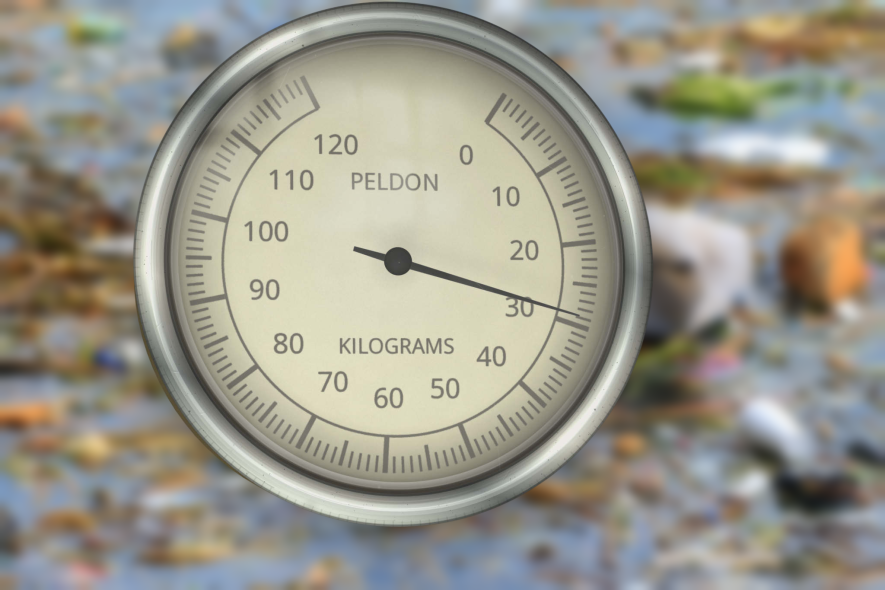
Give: 29,kg
